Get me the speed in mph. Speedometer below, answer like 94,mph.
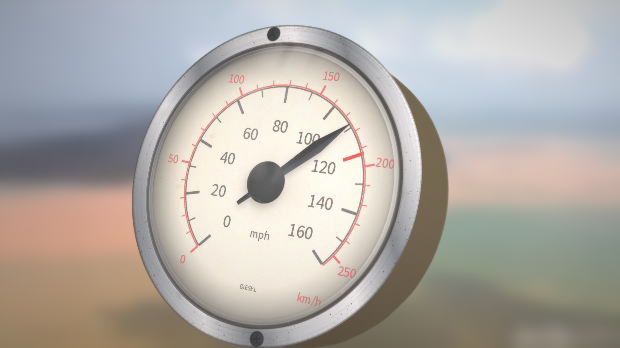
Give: 110,mph
